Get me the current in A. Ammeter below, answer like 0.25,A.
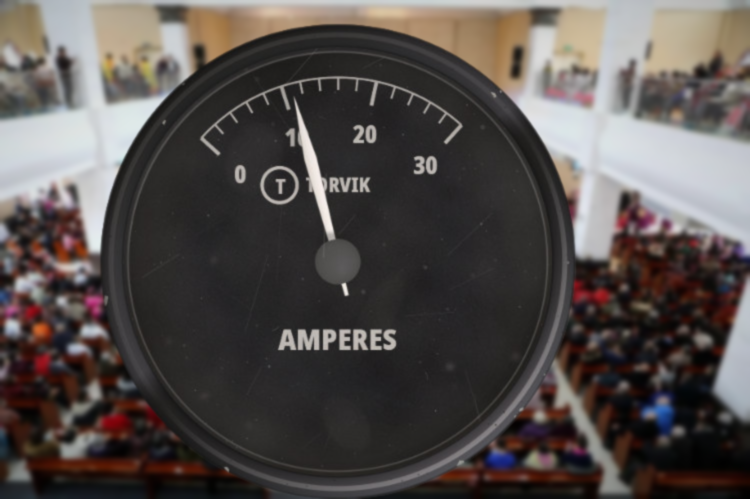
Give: 11,A
